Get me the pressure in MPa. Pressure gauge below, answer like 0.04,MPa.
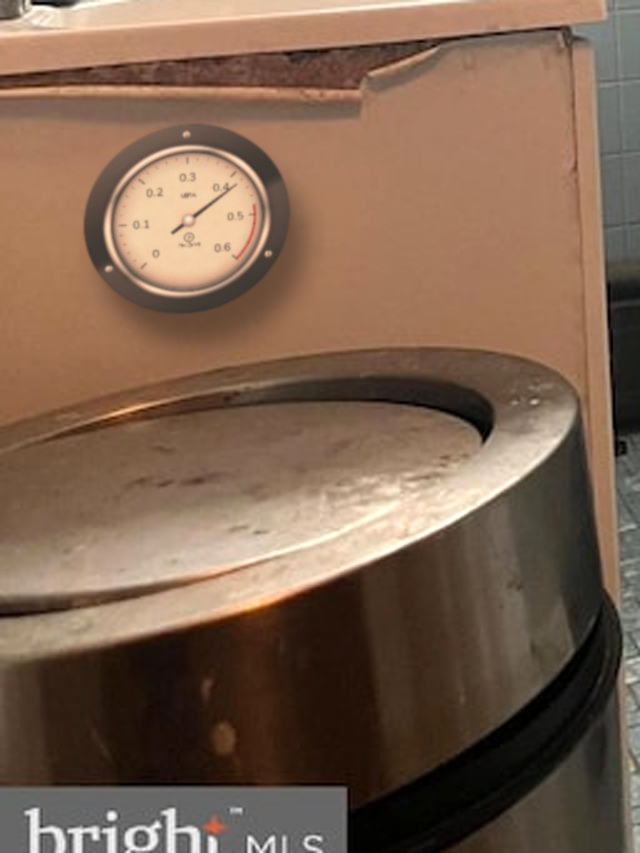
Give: 0.42,MPa
